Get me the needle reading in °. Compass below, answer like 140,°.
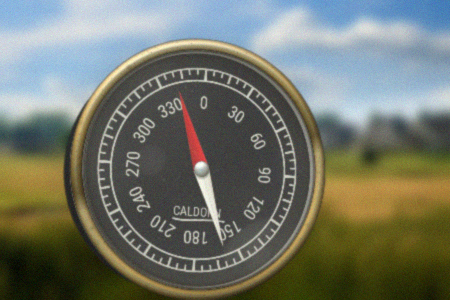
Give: 340,°
